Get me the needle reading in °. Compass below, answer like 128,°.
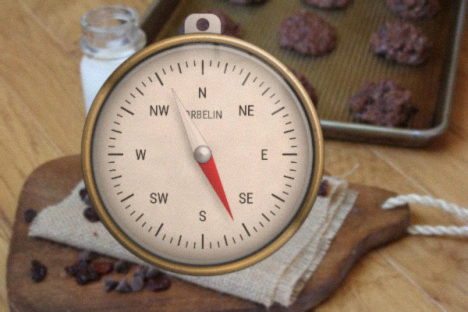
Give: 155,°
